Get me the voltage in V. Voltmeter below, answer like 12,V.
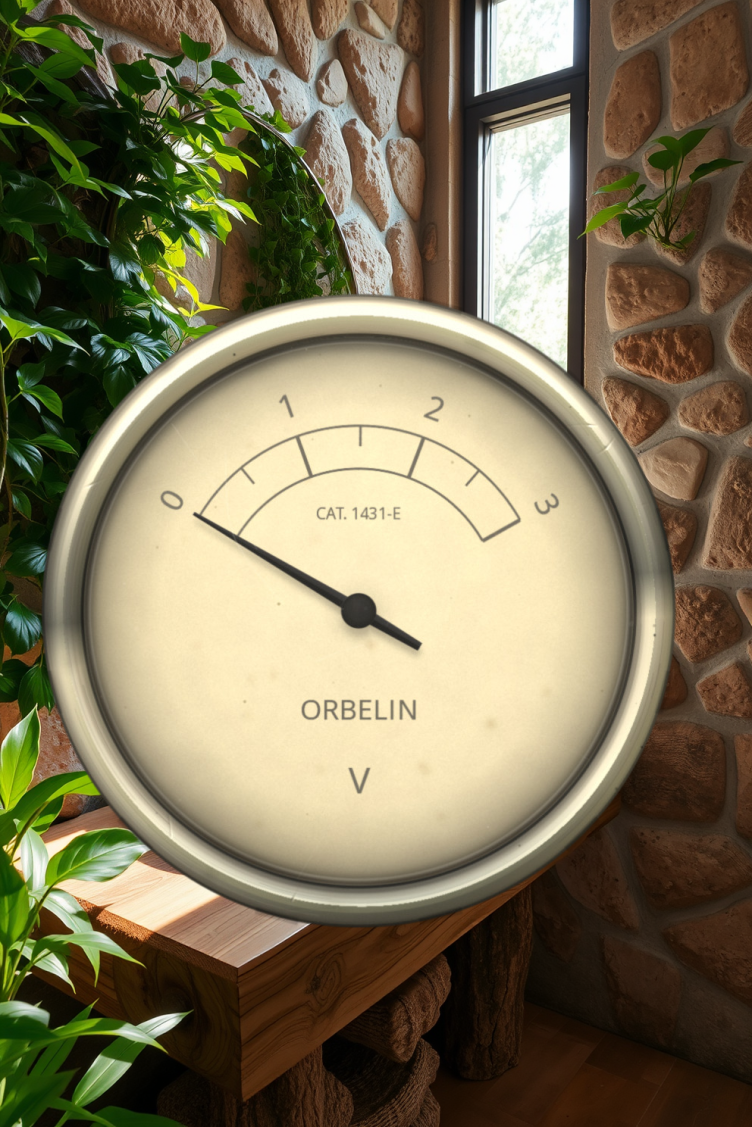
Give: 0,V
